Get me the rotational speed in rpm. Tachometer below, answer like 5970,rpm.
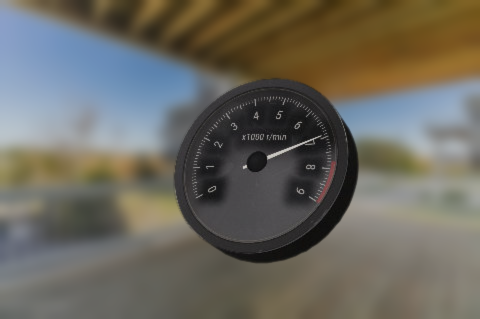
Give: 7000,rpm
